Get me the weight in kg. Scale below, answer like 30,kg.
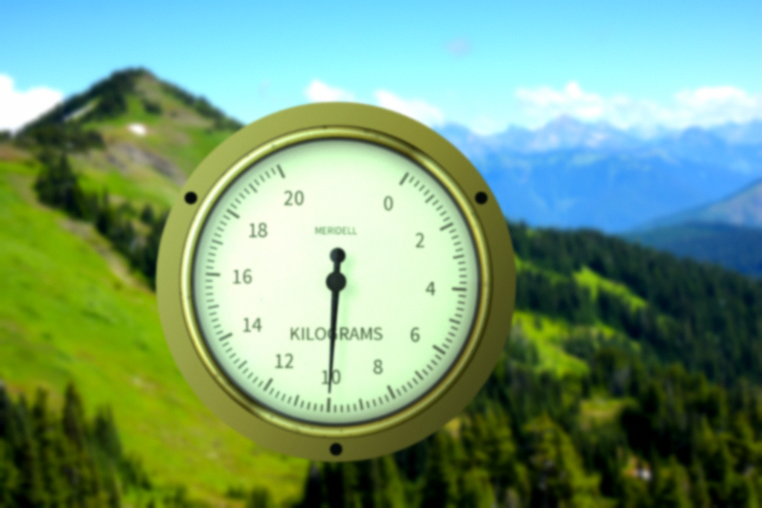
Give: 10,kg
